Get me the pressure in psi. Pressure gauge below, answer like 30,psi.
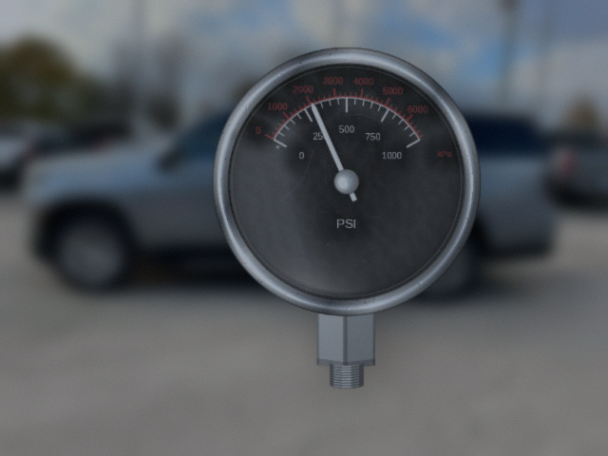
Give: 300,psi
